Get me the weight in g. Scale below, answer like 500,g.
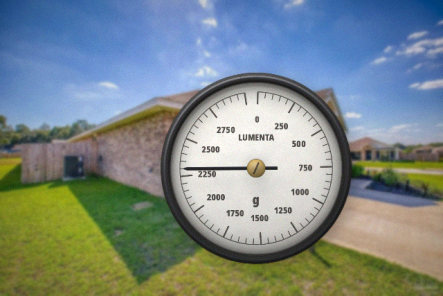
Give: 2300,g
